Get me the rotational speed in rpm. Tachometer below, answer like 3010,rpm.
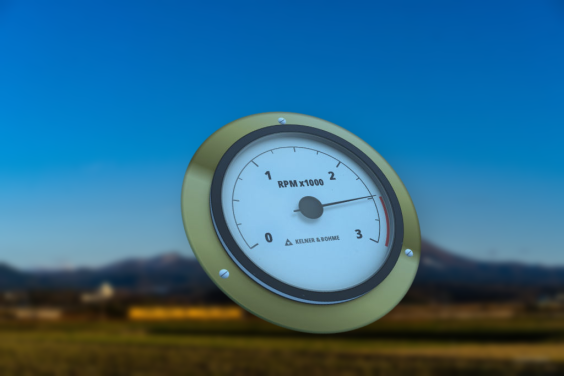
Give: 2500,rpm
